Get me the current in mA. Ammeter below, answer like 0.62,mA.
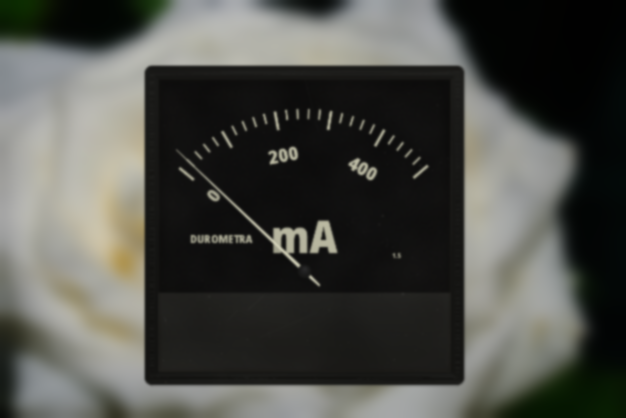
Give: 20,mA
